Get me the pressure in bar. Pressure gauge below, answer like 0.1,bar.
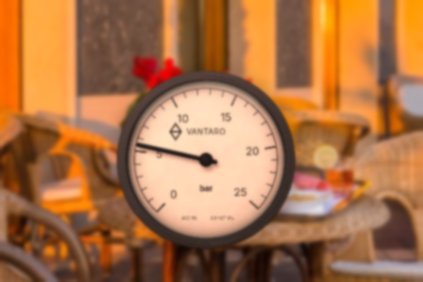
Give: 5.5,bar
